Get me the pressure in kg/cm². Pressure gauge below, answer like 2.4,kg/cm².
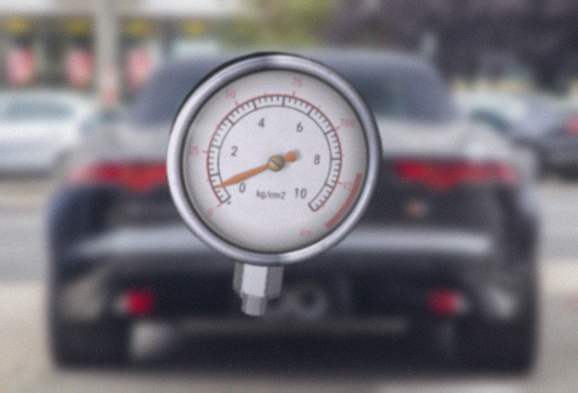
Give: 0.6,kg/cm²
